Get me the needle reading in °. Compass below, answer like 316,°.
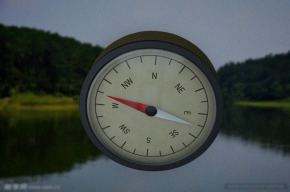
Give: 285,°
